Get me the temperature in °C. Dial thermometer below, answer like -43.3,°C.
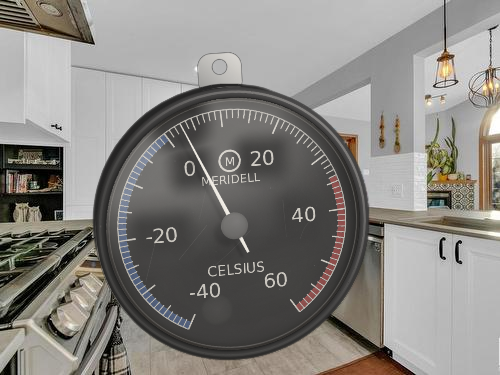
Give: 3,°C
